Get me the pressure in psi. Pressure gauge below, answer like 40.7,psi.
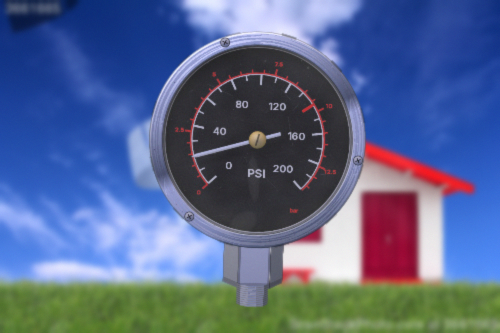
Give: 20,psi
